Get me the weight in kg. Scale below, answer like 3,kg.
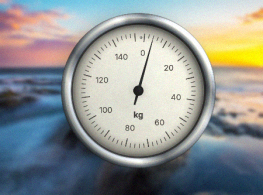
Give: 4,kg
